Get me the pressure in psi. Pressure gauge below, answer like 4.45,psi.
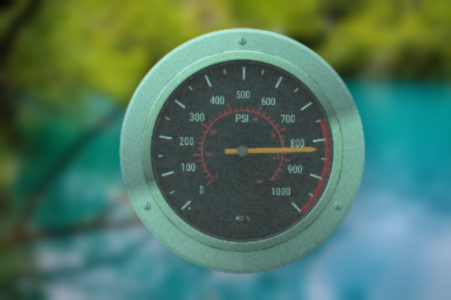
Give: 825,psi
